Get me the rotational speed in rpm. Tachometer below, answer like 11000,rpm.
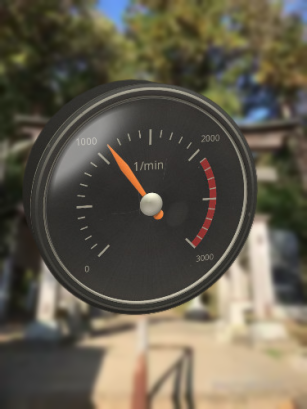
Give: 1100,rpm
